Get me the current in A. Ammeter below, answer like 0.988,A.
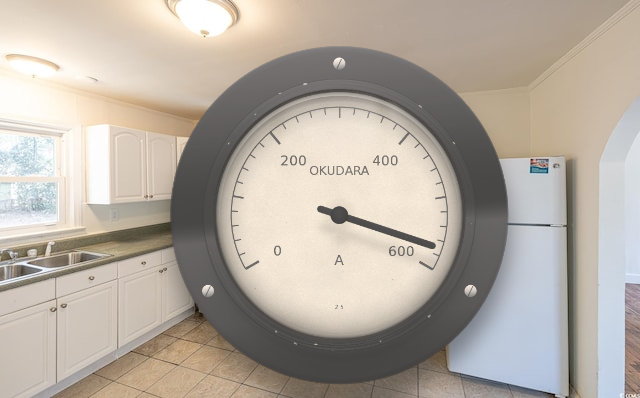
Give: 570,A
